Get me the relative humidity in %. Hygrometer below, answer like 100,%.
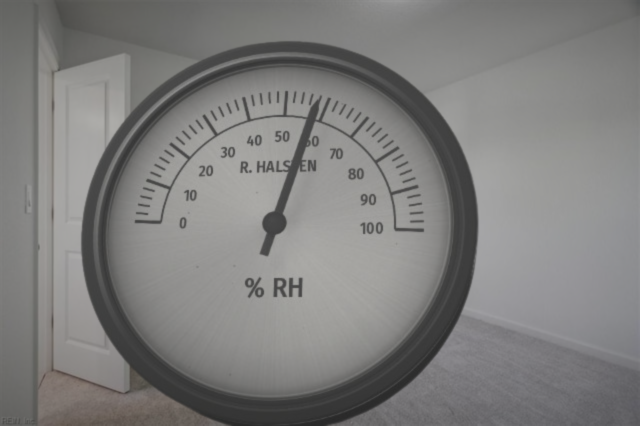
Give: 58,%
